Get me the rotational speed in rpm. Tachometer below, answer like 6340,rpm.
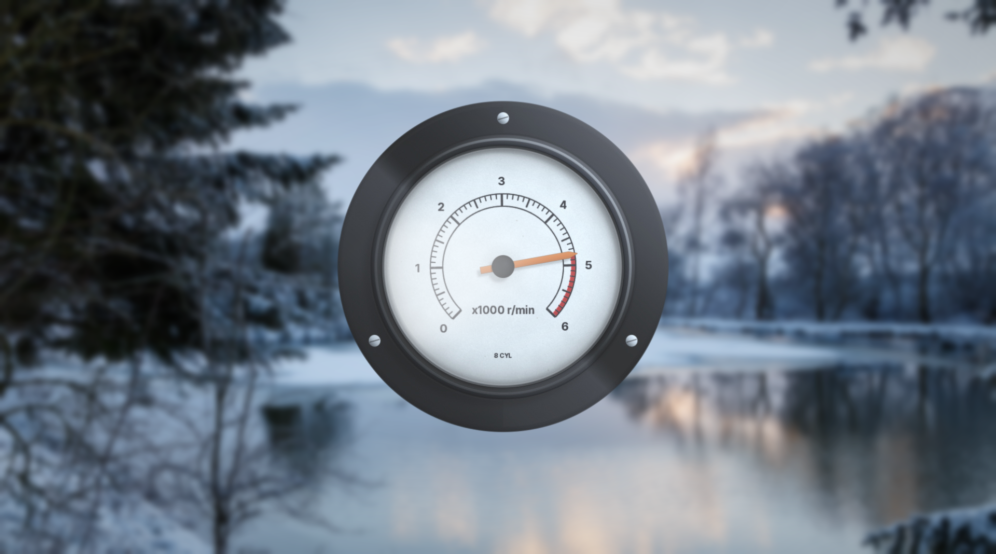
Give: 4800,rpm
